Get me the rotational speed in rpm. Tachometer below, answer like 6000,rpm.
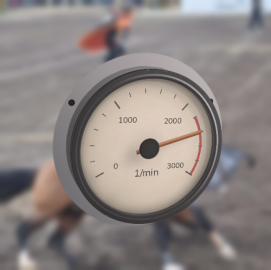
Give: 2400,rpm
